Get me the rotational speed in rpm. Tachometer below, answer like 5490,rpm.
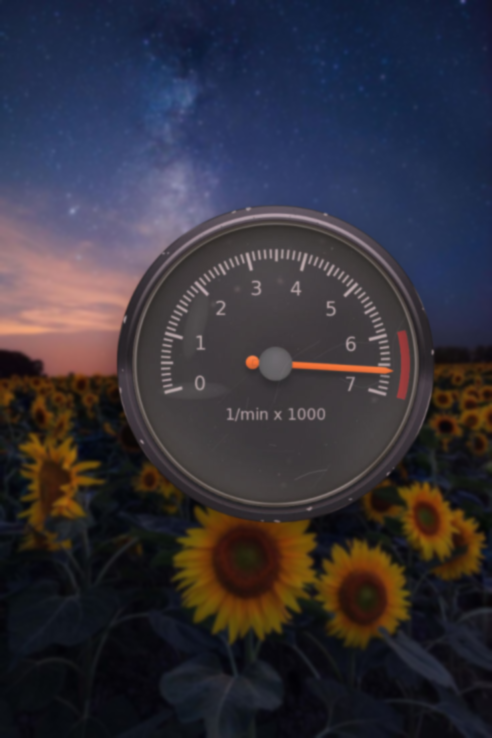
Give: 6600,rpm
